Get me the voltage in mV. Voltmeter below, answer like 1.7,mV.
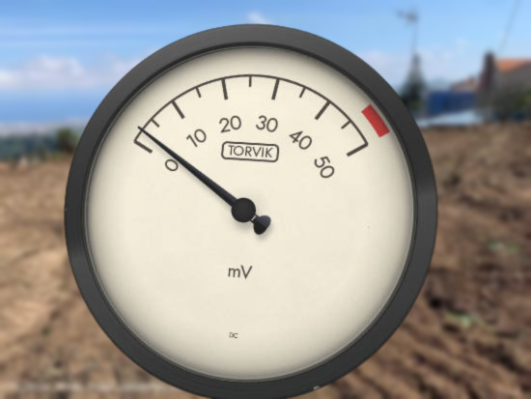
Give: 2.5,mV
